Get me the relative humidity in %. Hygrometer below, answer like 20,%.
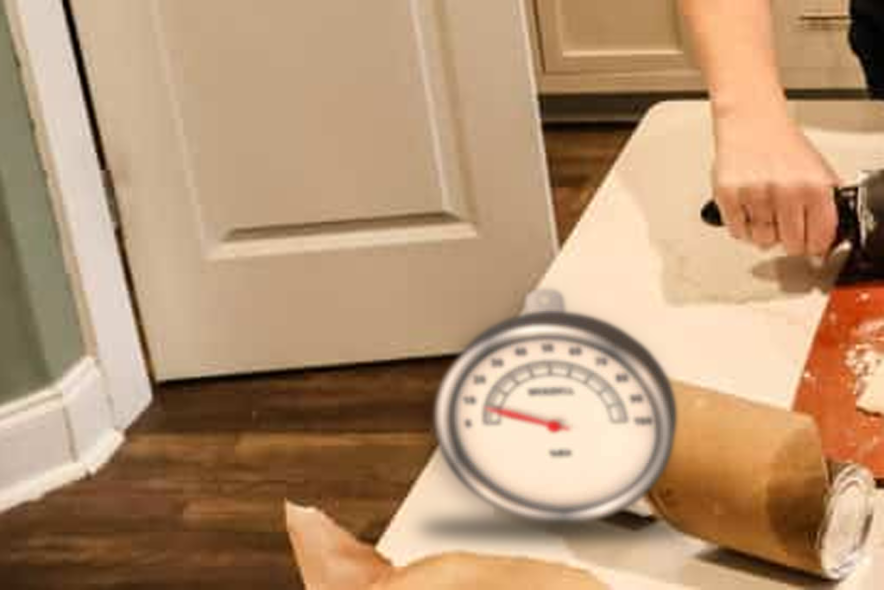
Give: 10,%
